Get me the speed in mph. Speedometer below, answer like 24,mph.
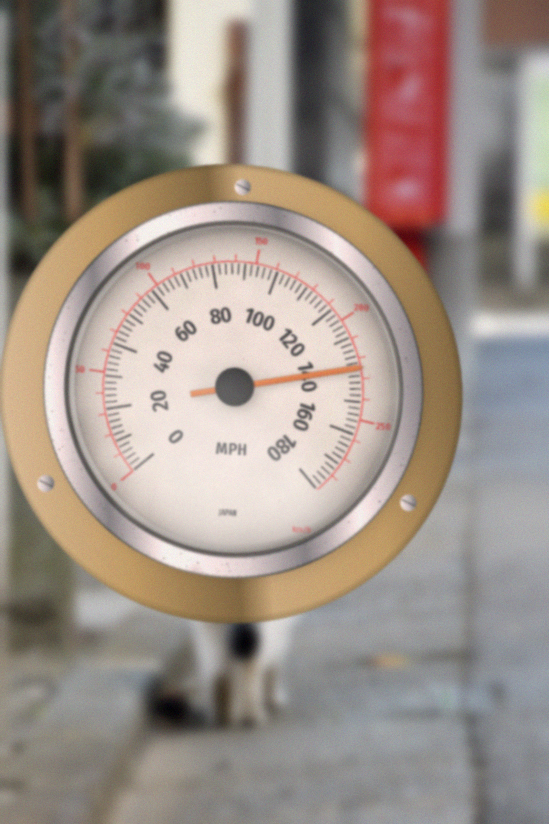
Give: 140,mph
